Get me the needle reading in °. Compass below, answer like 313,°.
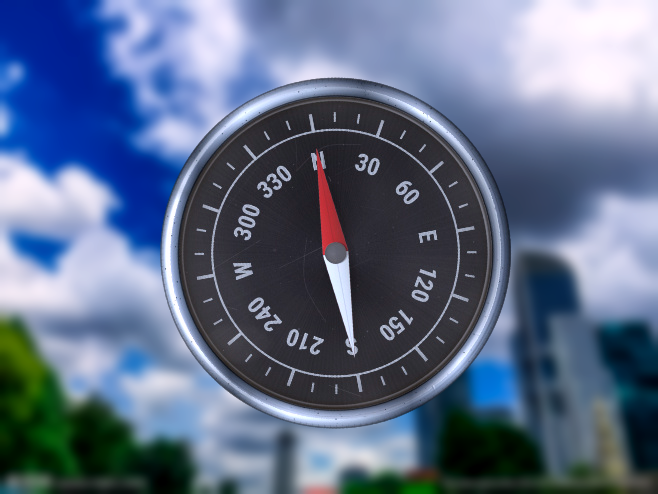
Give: 0,°
